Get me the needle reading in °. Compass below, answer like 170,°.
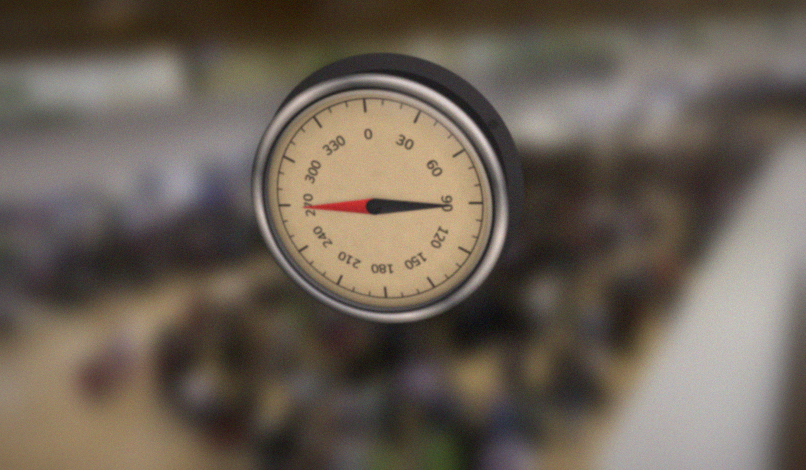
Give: 270,°
